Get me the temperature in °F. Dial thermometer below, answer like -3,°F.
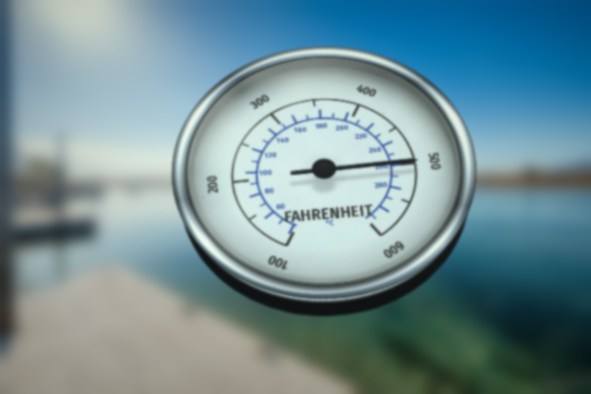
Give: 500,°F
